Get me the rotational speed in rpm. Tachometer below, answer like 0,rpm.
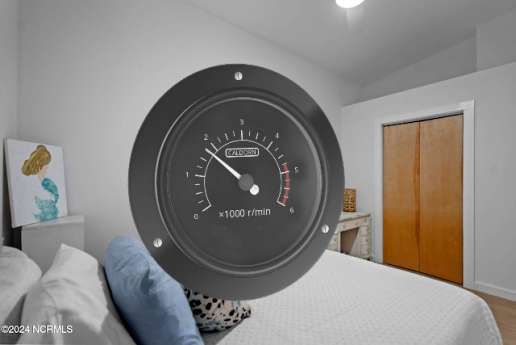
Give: 1750,rpm
